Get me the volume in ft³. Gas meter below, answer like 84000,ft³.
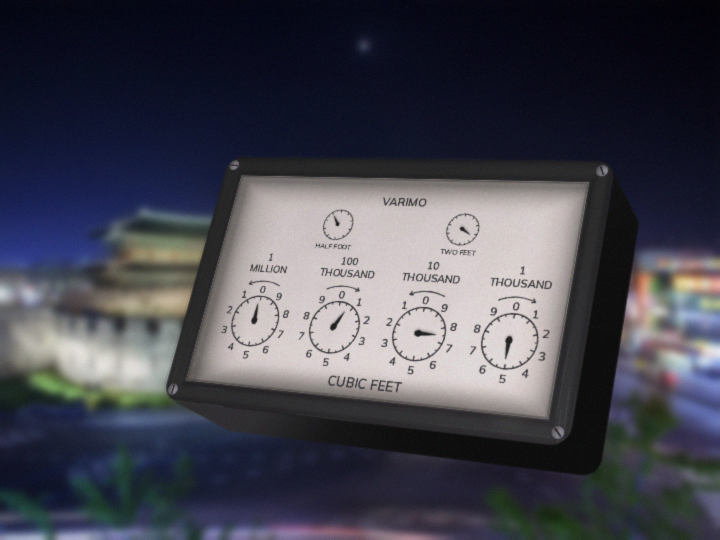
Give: 7500,ft³
